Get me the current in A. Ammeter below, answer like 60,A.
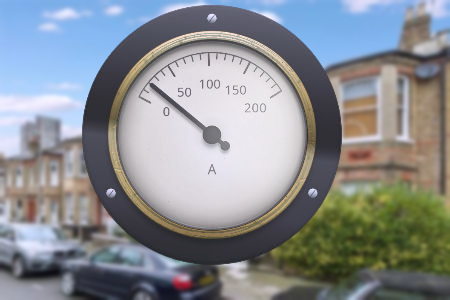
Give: 20,A
